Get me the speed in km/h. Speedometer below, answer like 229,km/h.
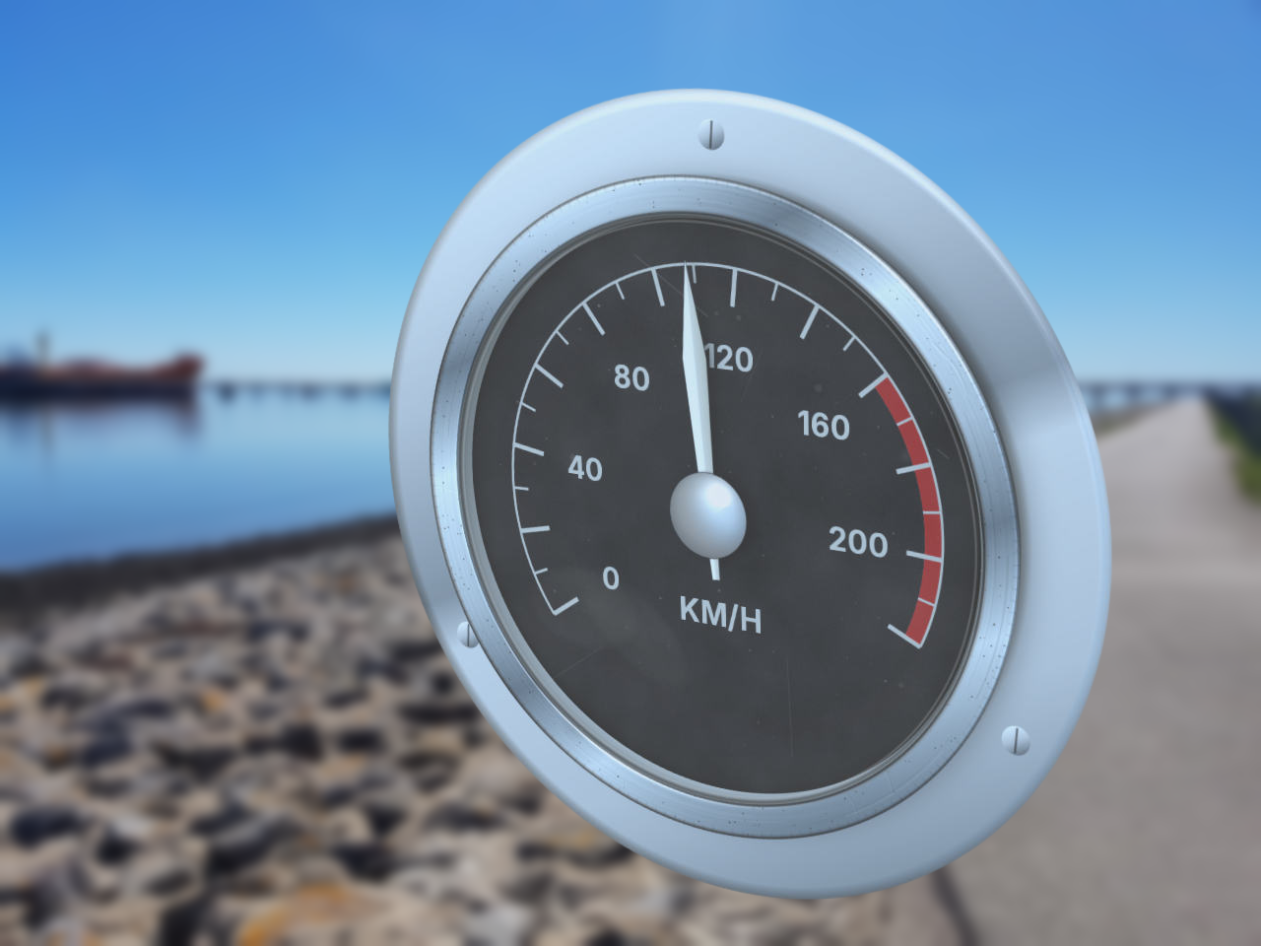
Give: 110,km/h
